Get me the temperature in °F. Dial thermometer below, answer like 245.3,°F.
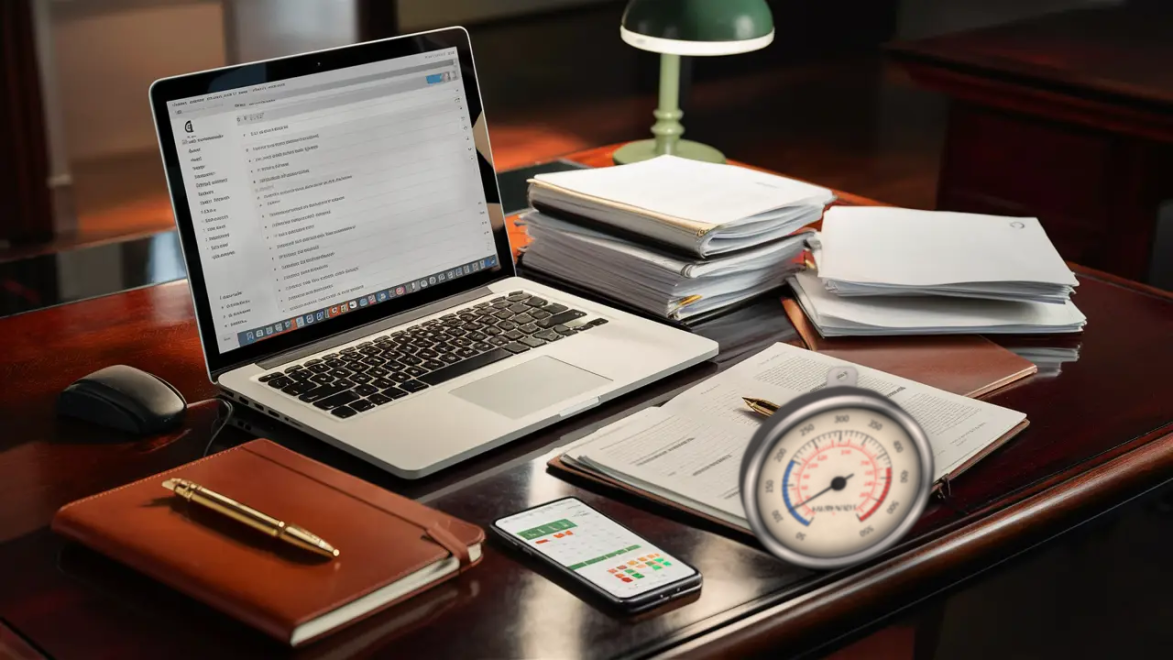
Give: 100,°F
